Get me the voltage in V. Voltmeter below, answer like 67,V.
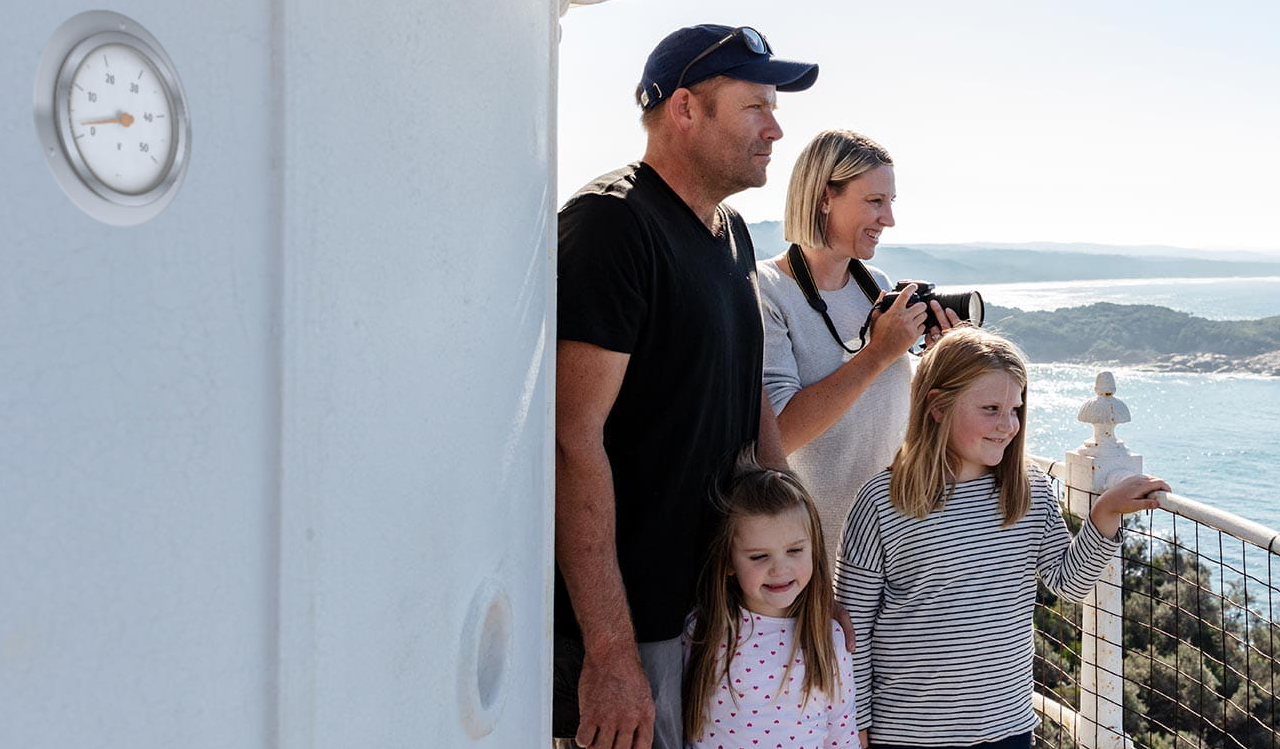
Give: 2.5,V
